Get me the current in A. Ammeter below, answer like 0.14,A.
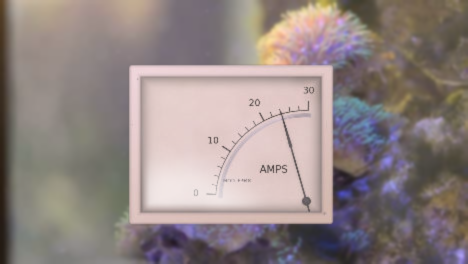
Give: 24,A
